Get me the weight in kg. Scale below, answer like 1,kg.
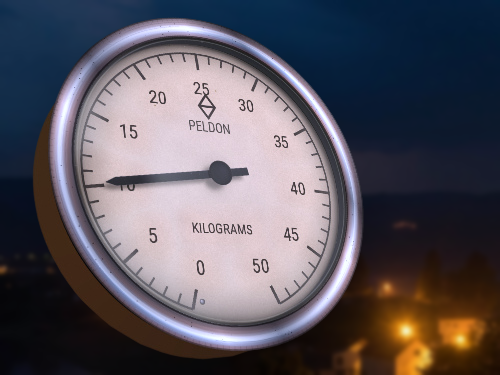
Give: 10,kg
